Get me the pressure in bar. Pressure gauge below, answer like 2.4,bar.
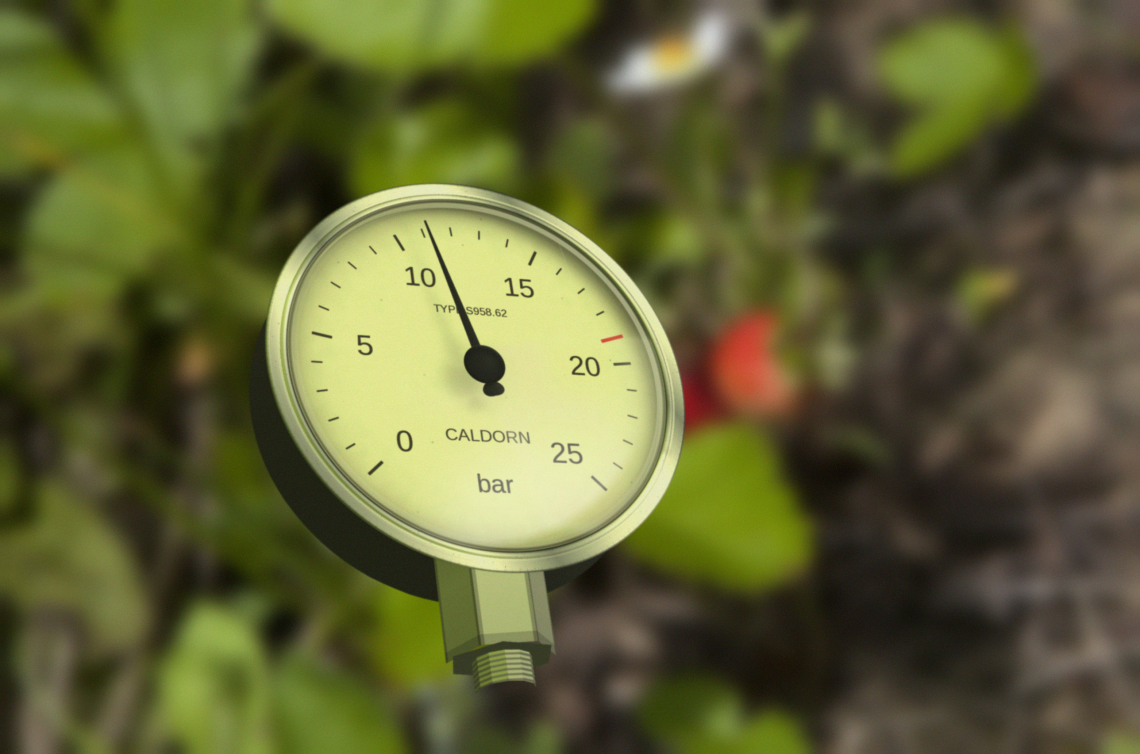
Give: 11,bar
